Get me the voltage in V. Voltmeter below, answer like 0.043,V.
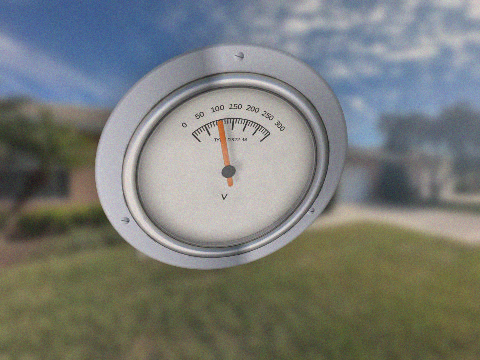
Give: 100,V
